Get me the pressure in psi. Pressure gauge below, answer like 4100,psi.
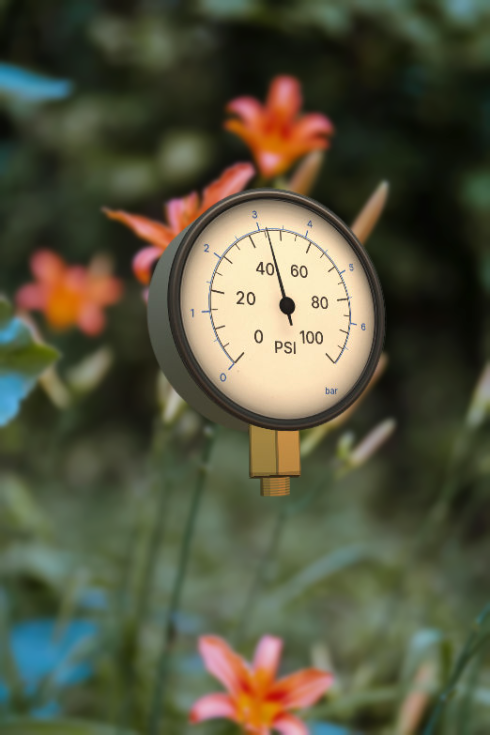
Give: 45,psi
